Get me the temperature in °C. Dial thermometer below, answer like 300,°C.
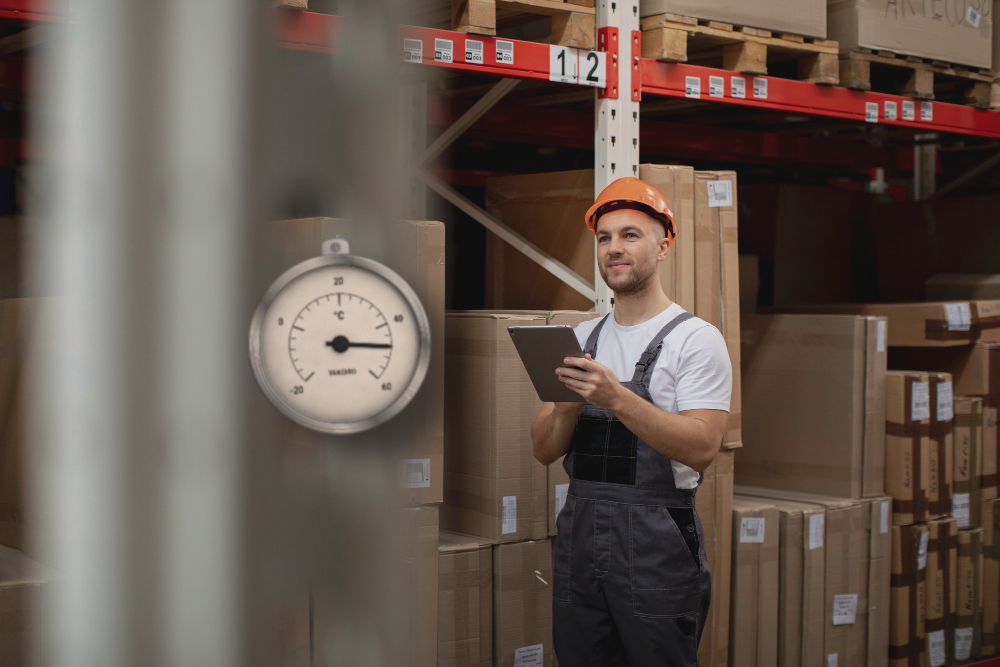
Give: 48,°C
